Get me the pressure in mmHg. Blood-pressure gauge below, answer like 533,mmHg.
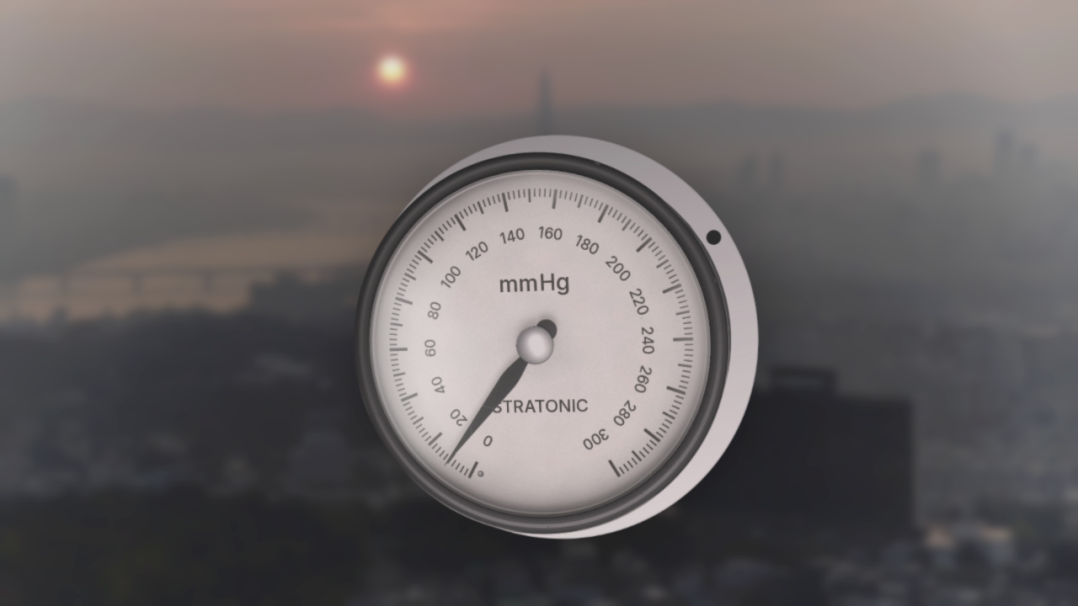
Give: 10,mmHg
